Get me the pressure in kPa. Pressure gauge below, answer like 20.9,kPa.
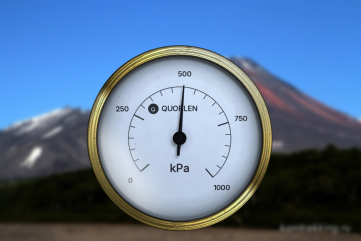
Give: 500,kPa
